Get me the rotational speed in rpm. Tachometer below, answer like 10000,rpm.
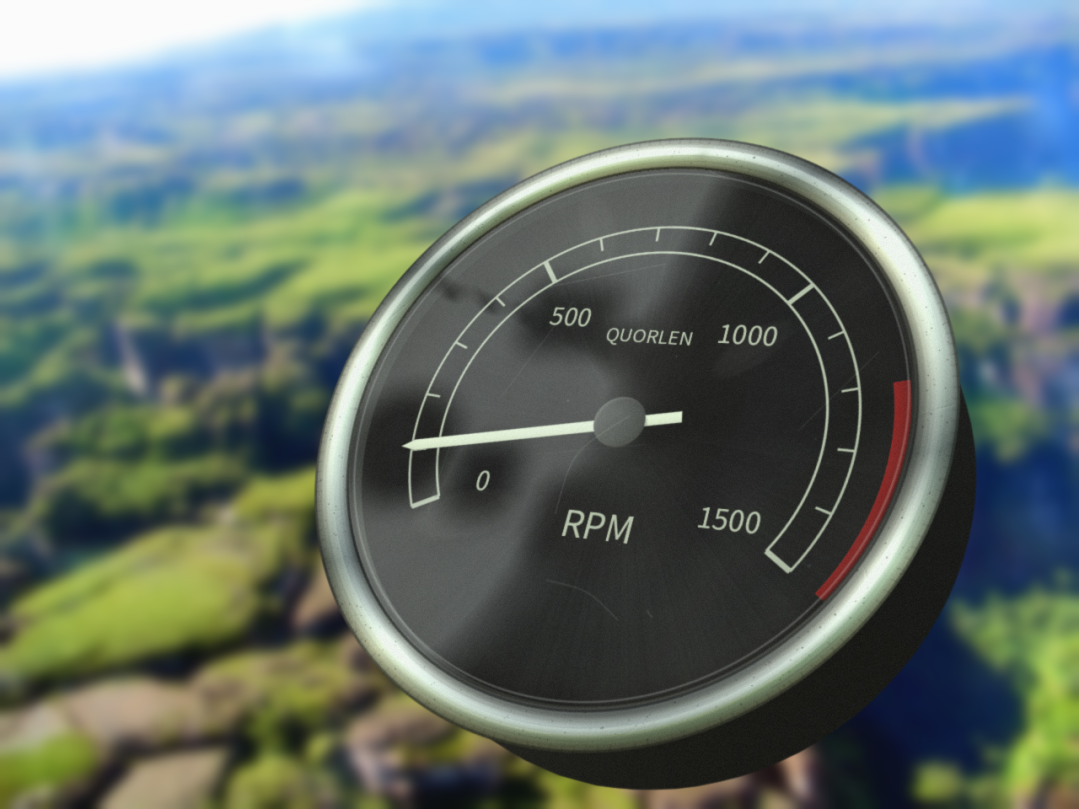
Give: 100,rpm
